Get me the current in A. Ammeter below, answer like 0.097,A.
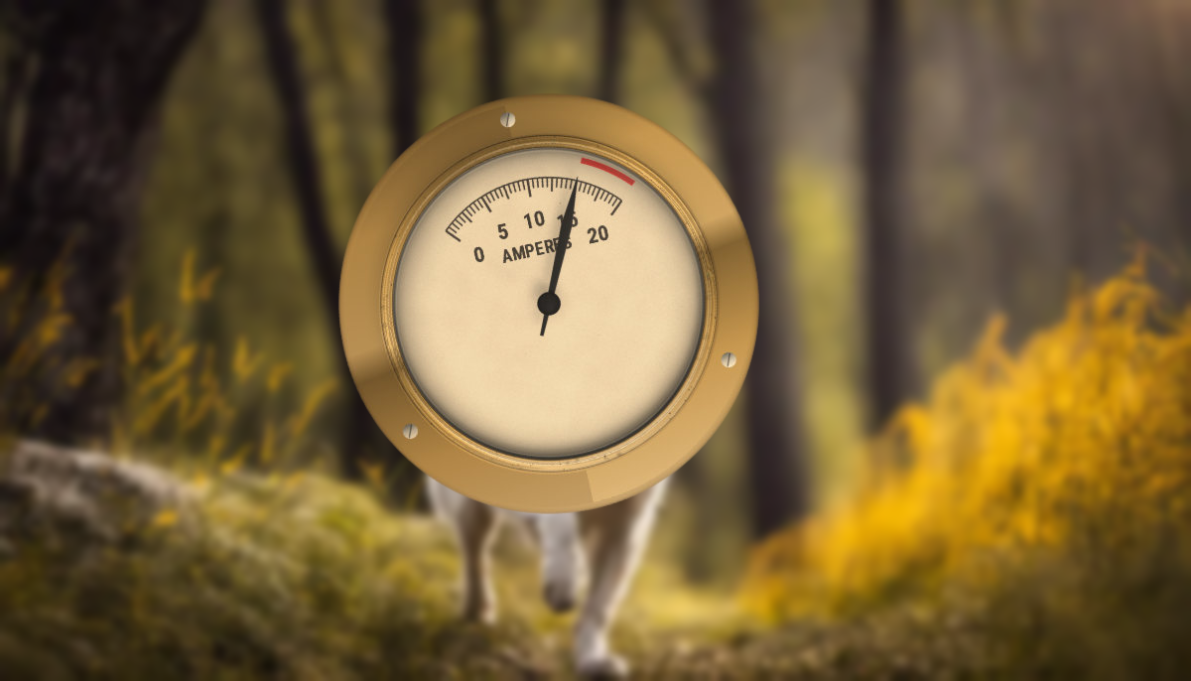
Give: 15,A
